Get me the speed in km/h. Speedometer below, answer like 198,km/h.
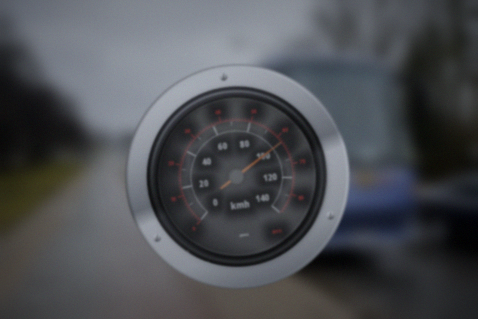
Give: 100,km/h
